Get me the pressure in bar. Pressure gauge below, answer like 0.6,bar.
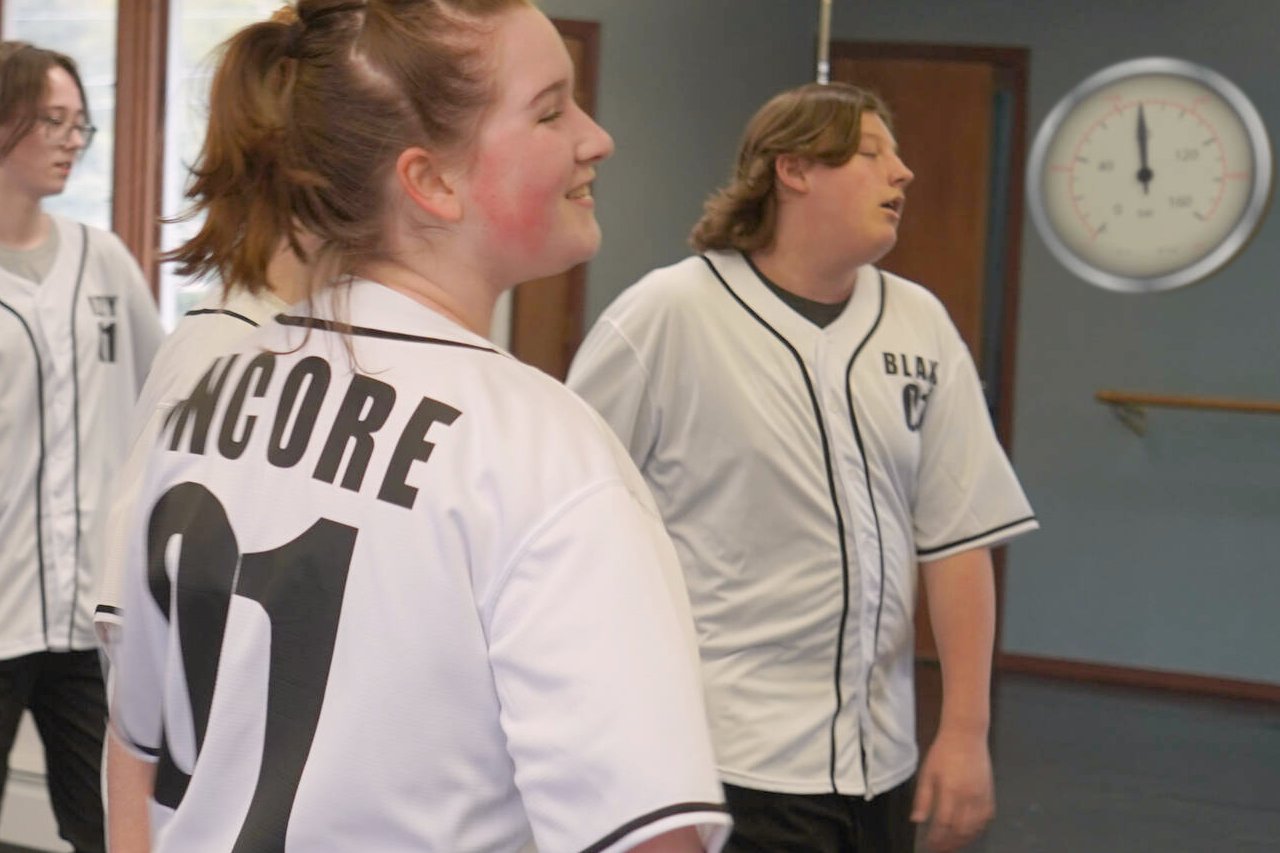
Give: 80,bar
